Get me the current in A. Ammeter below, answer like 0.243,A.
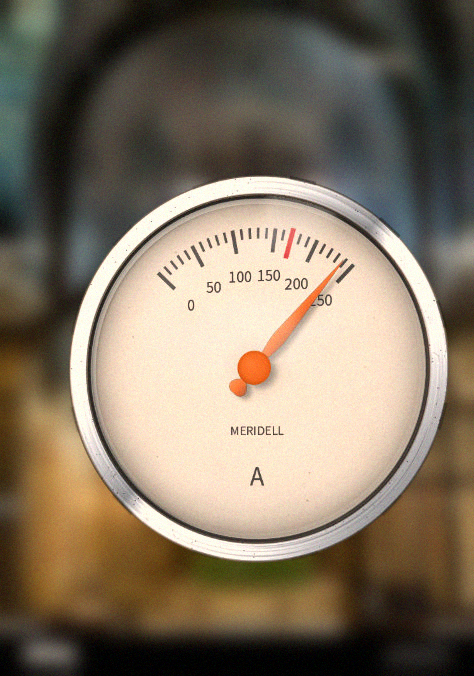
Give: 240,A
